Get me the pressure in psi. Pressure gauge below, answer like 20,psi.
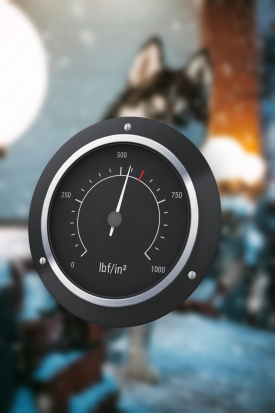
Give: 550,psi
